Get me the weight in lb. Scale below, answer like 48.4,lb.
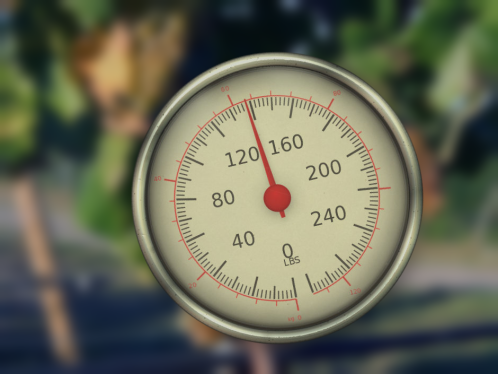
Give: 138,lb
